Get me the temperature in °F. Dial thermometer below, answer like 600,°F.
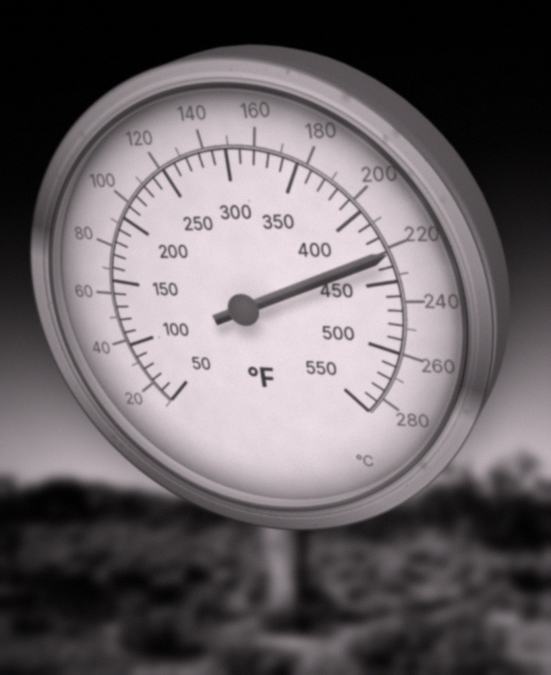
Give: 430,°F
